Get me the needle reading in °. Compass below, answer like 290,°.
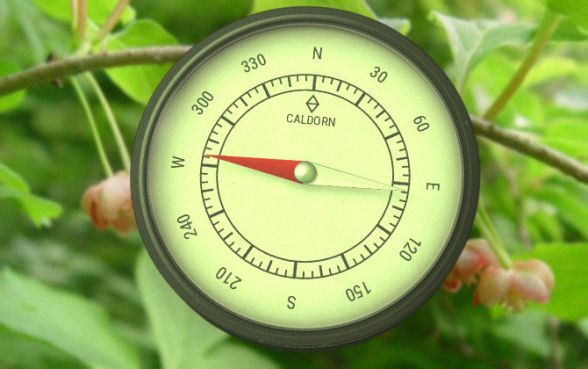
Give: 275,°
